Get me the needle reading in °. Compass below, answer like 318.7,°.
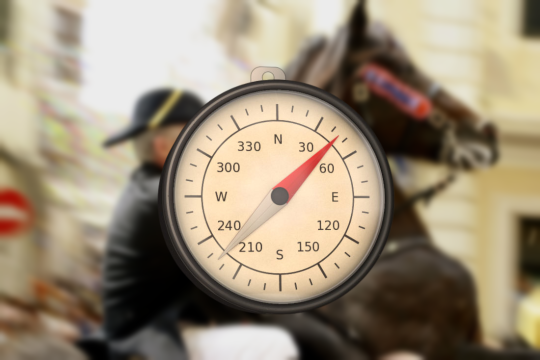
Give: 45,°
